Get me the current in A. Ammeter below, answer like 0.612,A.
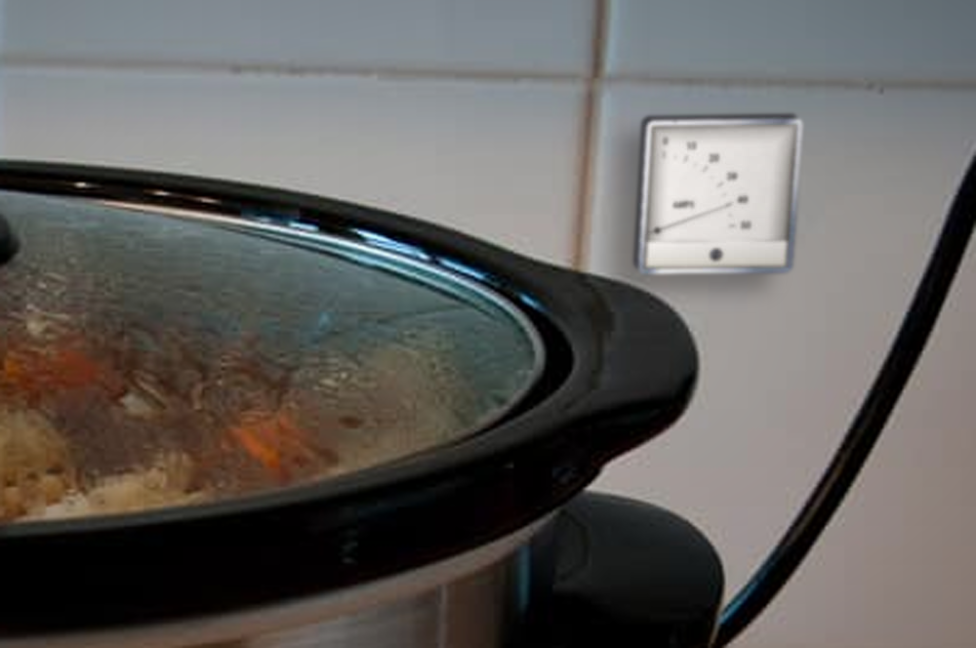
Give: 40,A
